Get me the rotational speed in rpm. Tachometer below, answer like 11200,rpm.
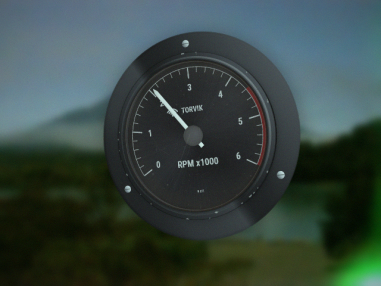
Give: 2100,rpm
